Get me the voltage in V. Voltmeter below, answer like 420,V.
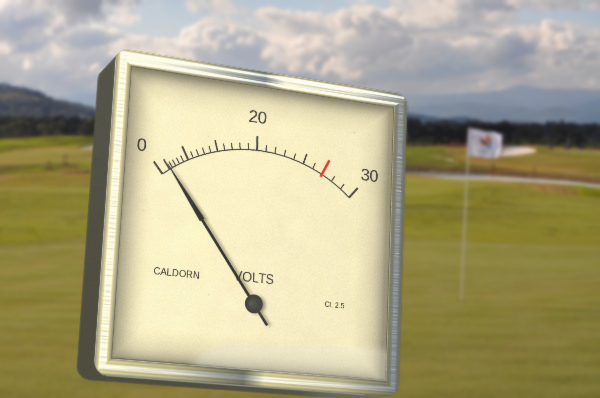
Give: 5,V
